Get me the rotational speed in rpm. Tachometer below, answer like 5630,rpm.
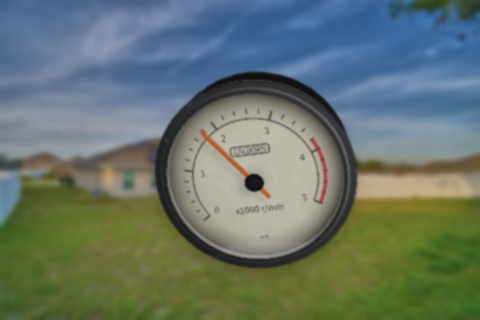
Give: 1800,rpm
